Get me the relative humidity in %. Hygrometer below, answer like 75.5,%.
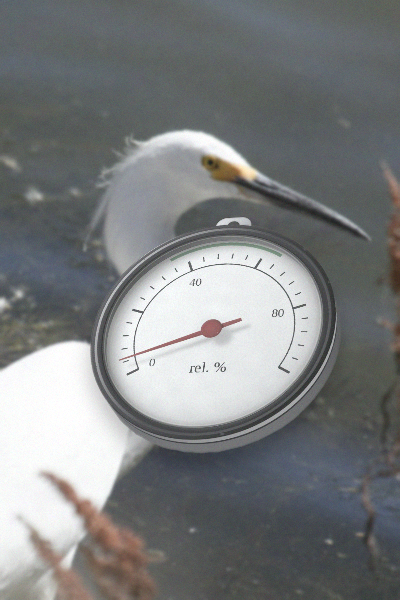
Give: 4,%
